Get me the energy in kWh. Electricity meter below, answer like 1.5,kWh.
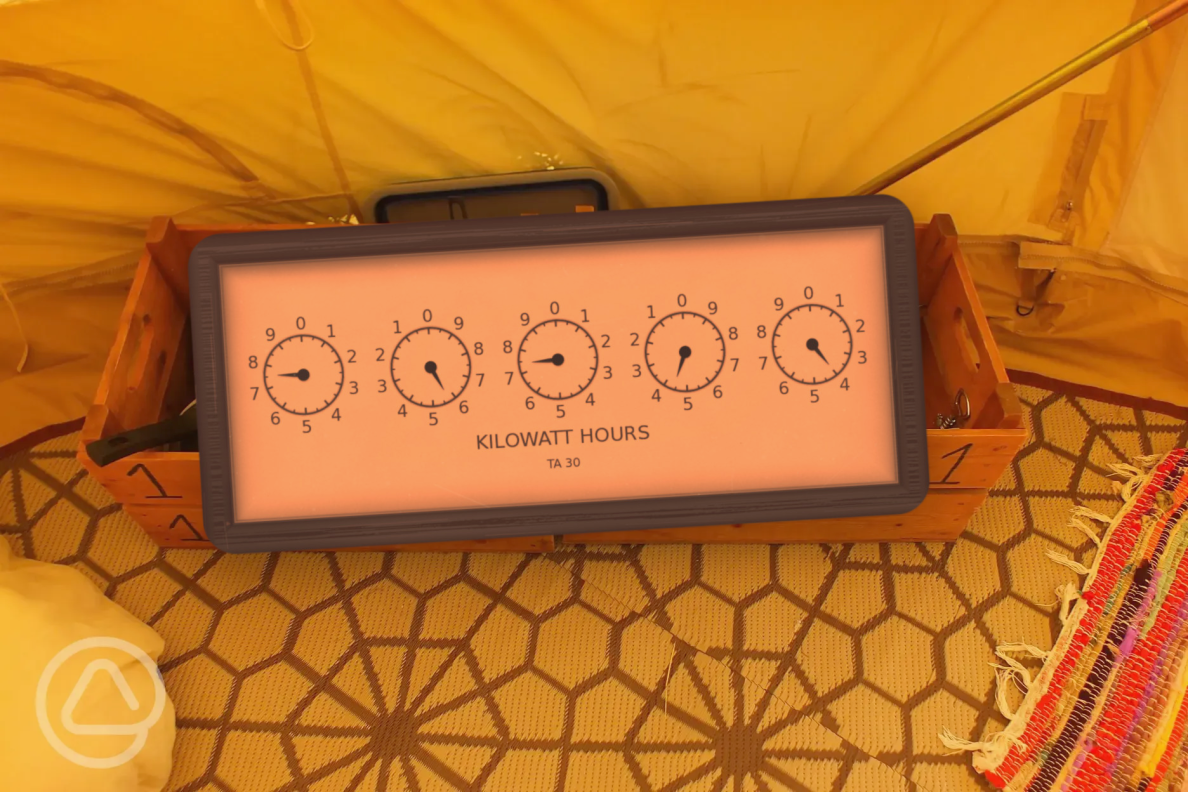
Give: 75744,kWh
